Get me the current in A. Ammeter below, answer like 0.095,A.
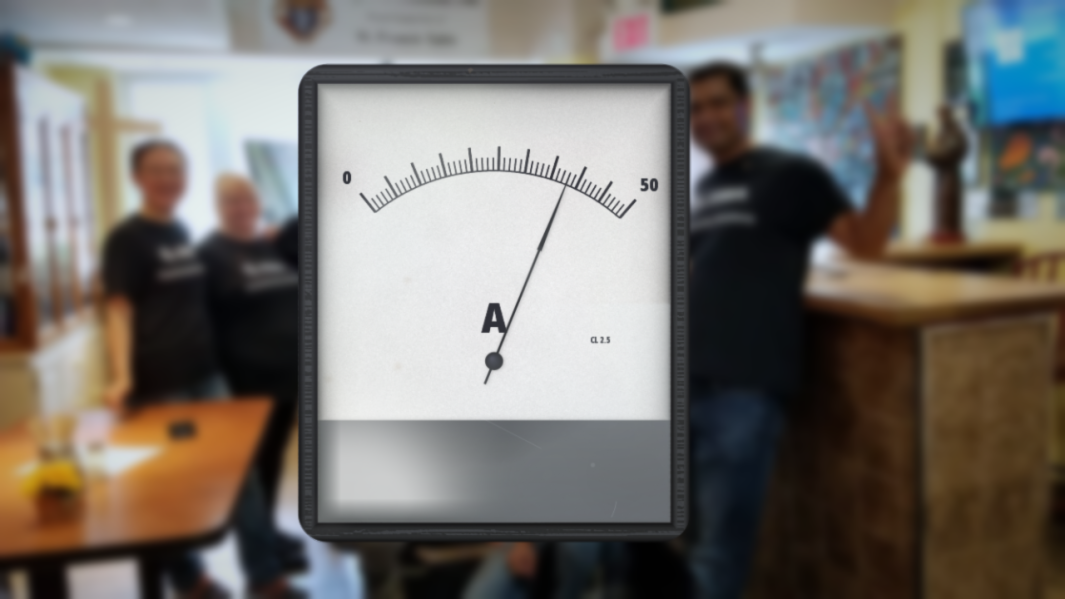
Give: 38,A
